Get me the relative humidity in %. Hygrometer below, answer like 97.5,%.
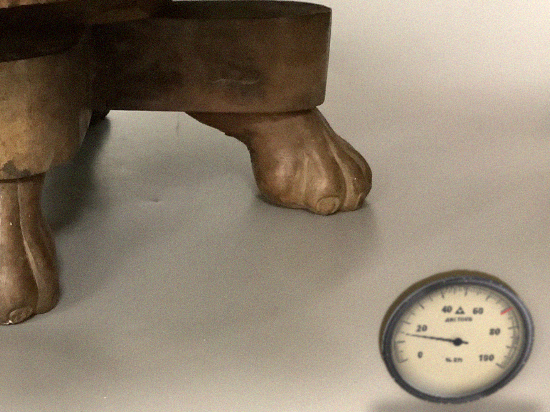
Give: 15,%
